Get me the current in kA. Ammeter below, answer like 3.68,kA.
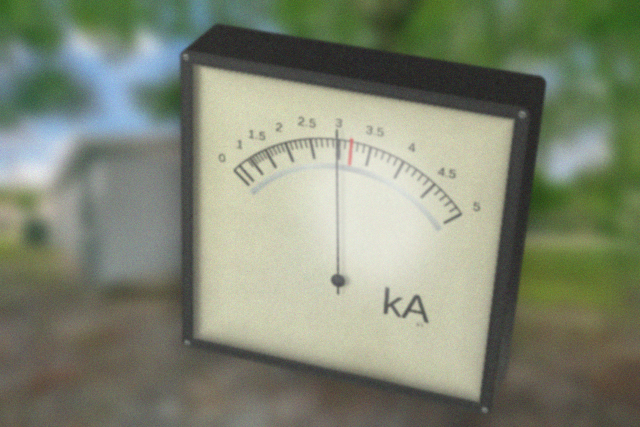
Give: 3,kA
